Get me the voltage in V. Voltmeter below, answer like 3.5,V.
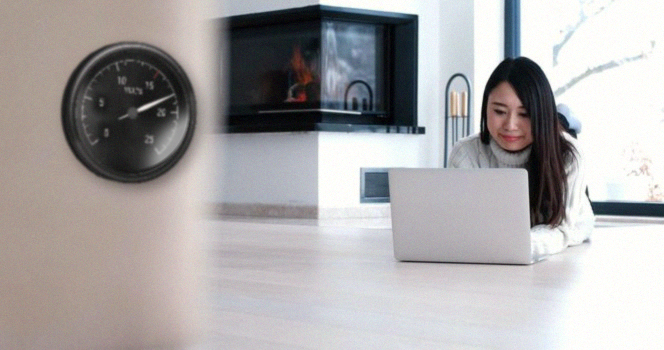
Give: 18,V
